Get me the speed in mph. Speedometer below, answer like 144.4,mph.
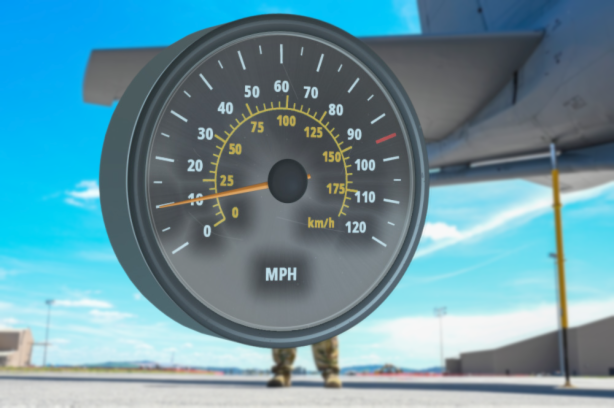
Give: 10,mph
